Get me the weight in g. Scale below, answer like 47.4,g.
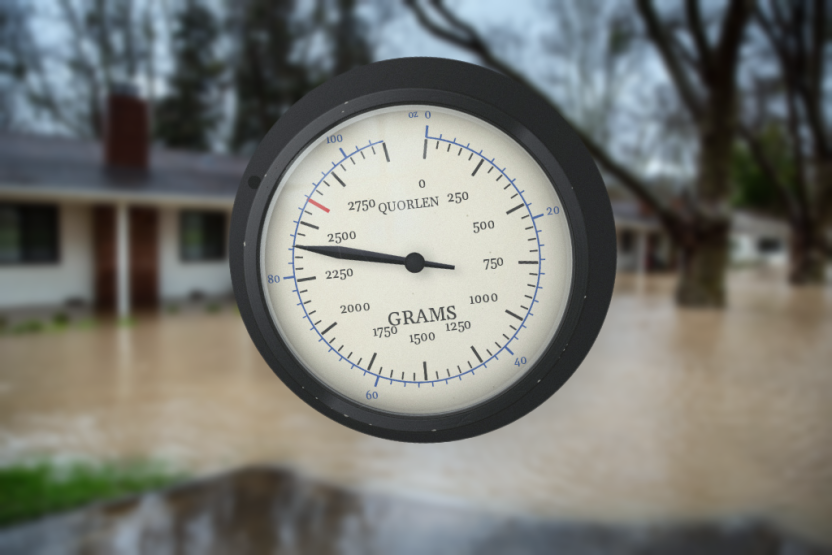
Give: 2400,g
